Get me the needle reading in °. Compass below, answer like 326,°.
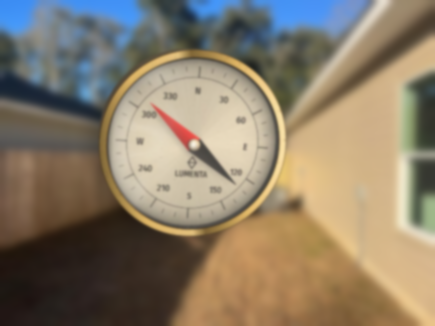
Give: 310,°
